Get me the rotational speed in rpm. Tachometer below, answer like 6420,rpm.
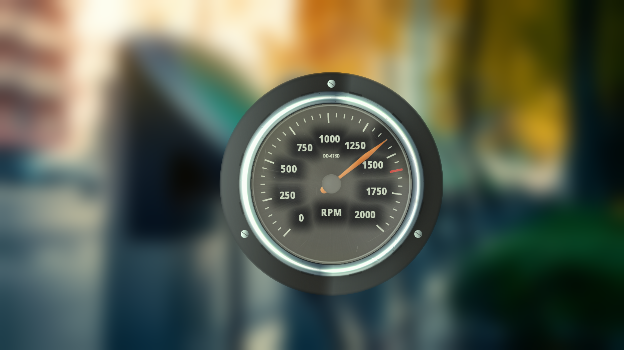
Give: 1400,rpm
